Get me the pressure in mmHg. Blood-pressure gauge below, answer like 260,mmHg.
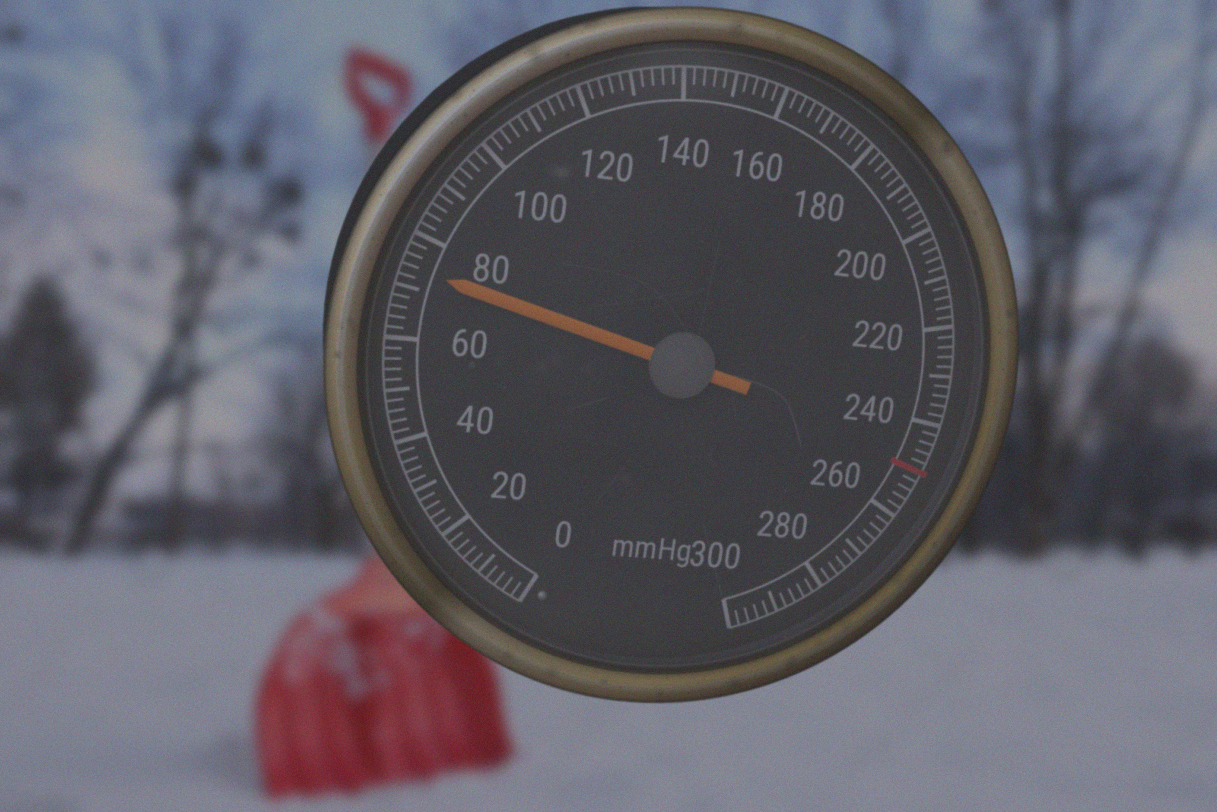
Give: 74,mmHg
